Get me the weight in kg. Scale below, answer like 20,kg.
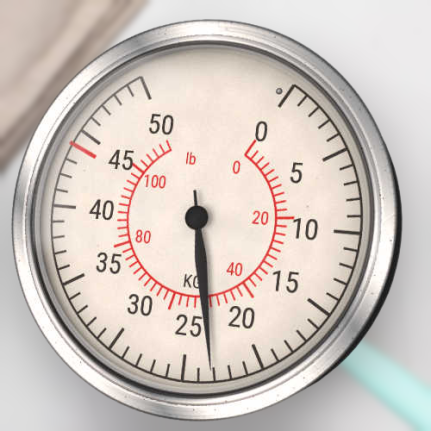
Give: 23,kg
